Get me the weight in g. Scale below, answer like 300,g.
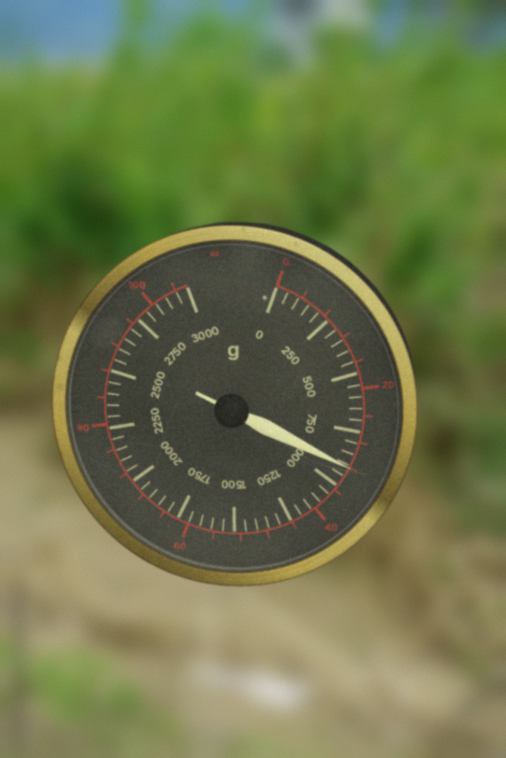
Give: 900,g
